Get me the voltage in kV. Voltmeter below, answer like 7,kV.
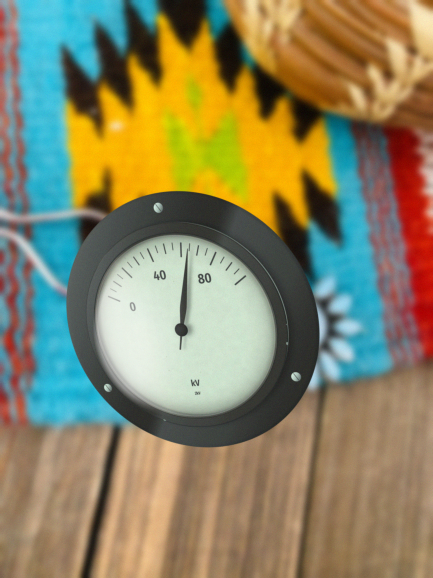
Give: 65,kV
